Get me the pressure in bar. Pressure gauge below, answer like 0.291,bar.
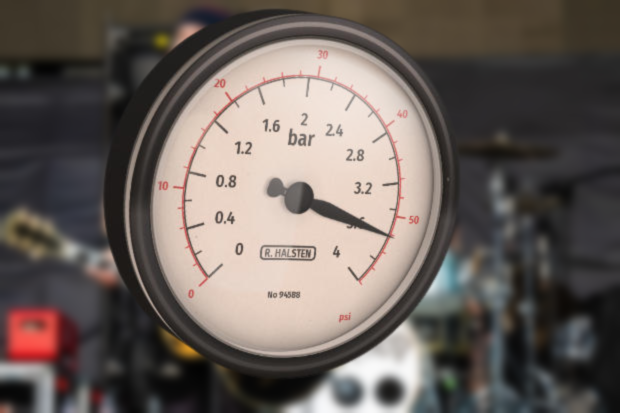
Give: 3.6,bar
